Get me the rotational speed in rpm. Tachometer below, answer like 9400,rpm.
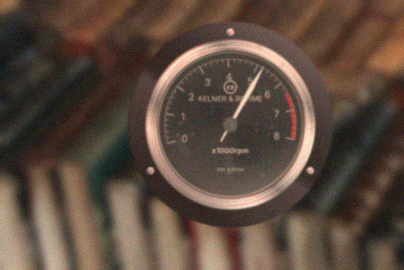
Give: 5200,rpm
